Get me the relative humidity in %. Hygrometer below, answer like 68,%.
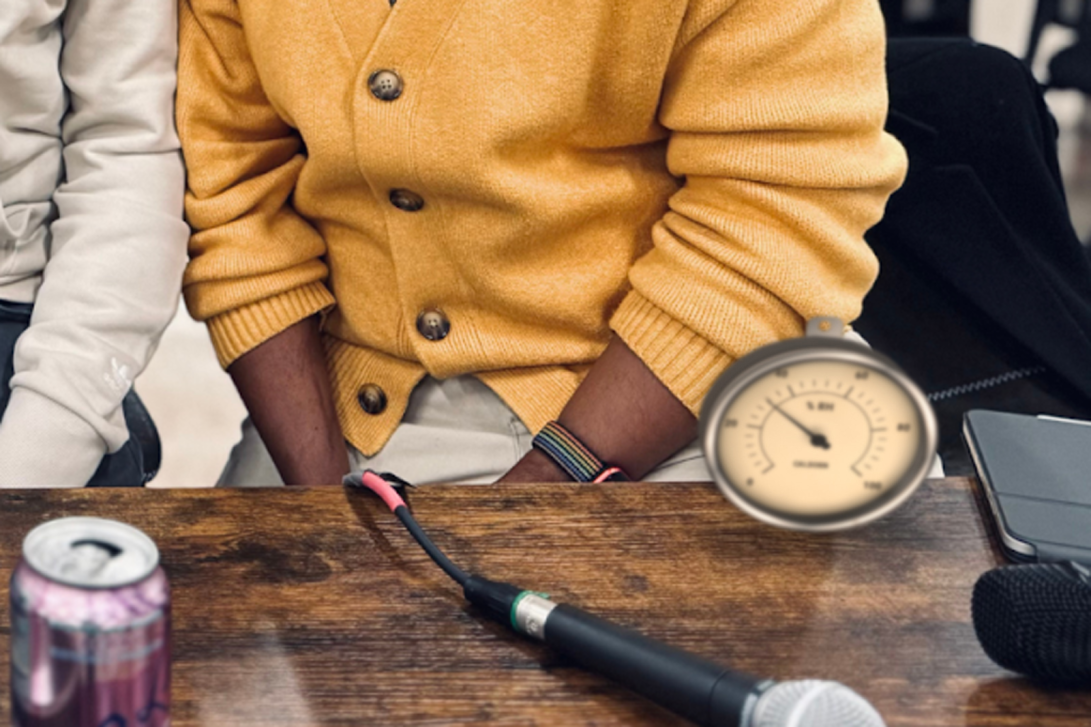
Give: 32,%
